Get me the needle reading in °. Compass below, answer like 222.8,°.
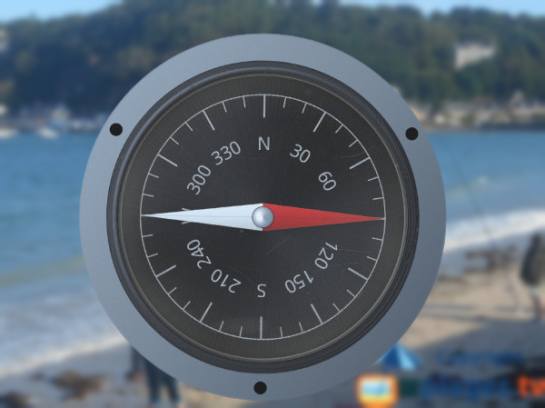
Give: 90,°
